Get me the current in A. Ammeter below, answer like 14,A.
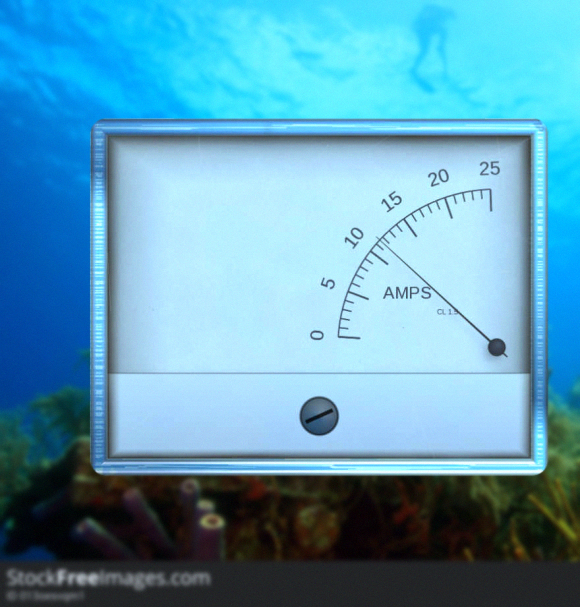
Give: 11.5,A
